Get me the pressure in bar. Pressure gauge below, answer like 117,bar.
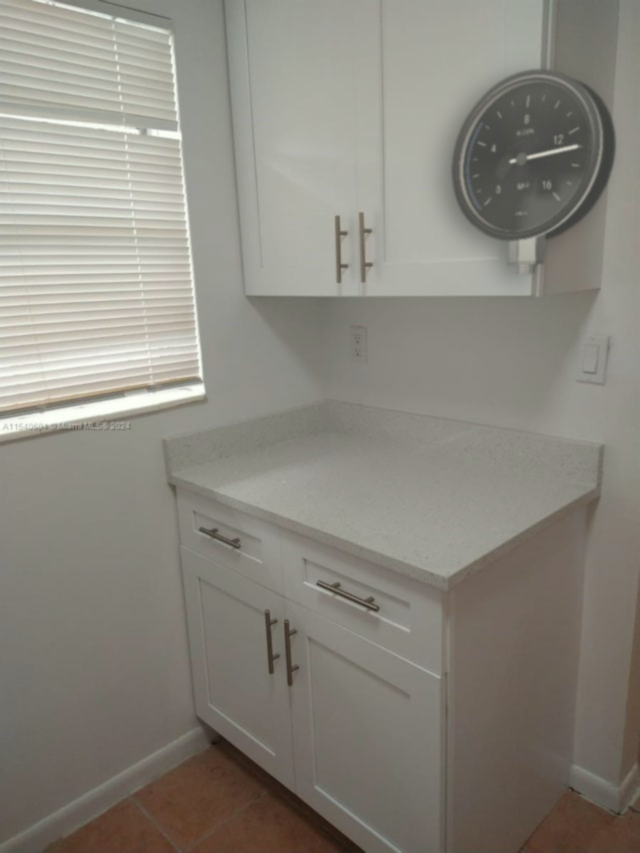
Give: 13,bar
